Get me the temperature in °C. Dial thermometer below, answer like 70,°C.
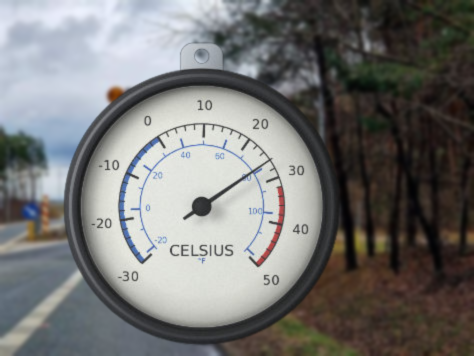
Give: 26,°C
